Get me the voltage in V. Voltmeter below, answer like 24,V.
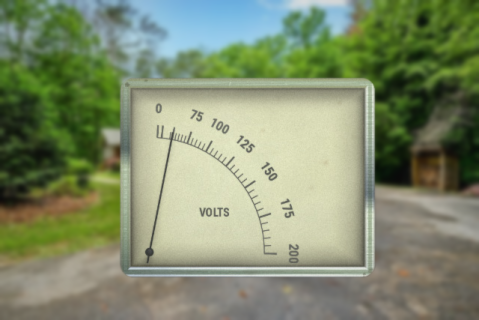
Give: 50,V
